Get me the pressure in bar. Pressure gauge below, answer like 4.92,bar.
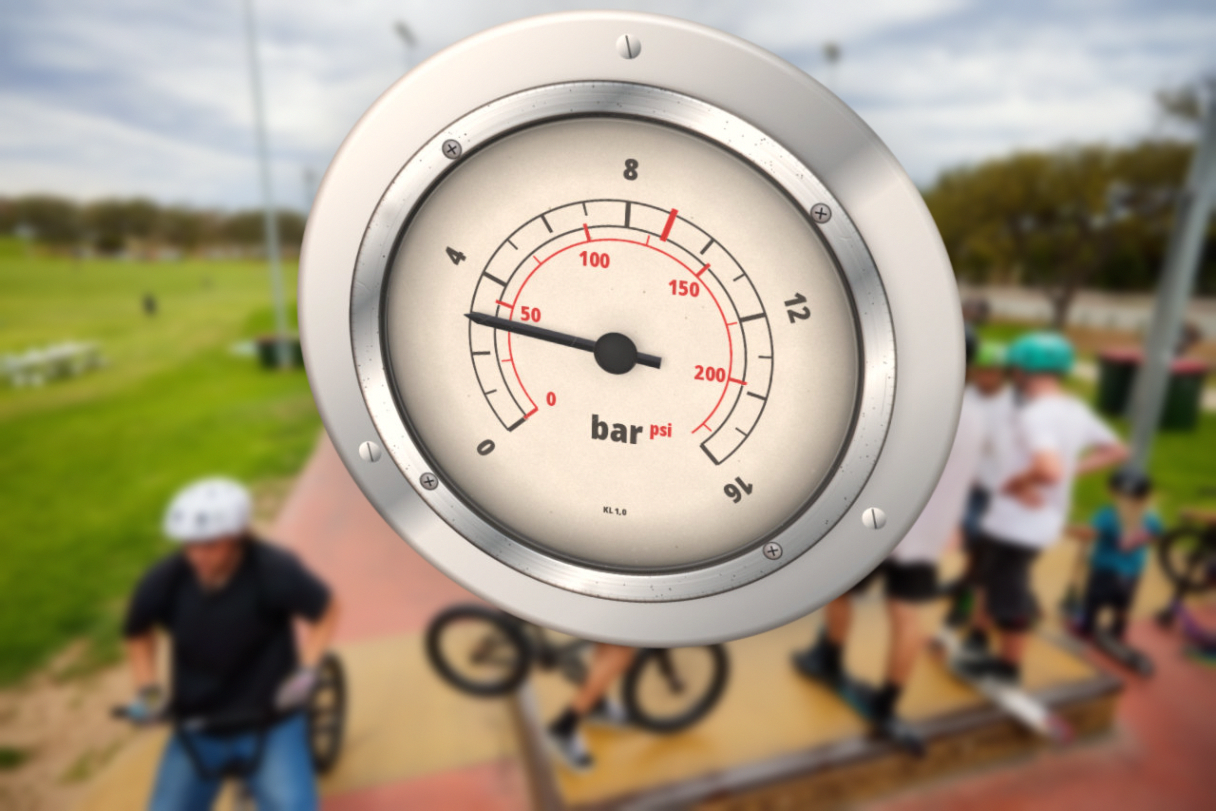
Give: 3,bar
